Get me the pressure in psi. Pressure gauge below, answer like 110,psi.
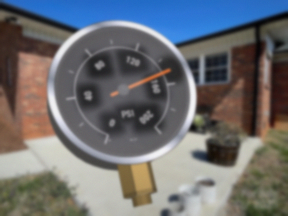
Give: 150,psi
